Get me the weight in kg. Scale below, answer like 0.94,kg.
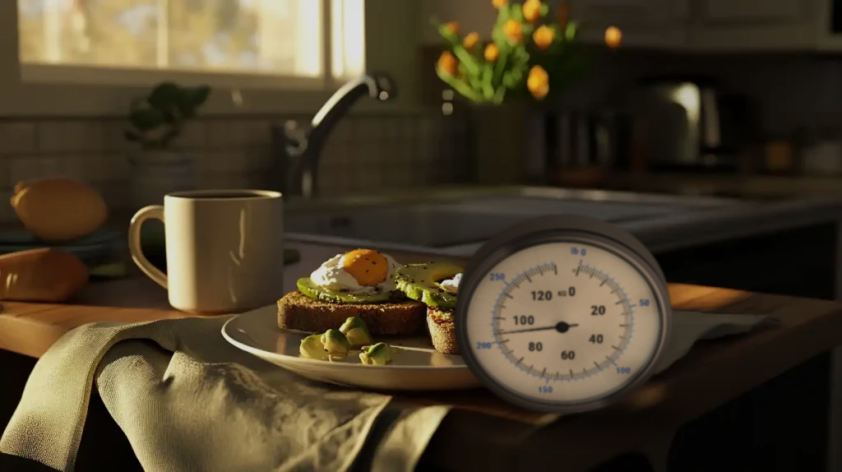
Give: 95,kg
